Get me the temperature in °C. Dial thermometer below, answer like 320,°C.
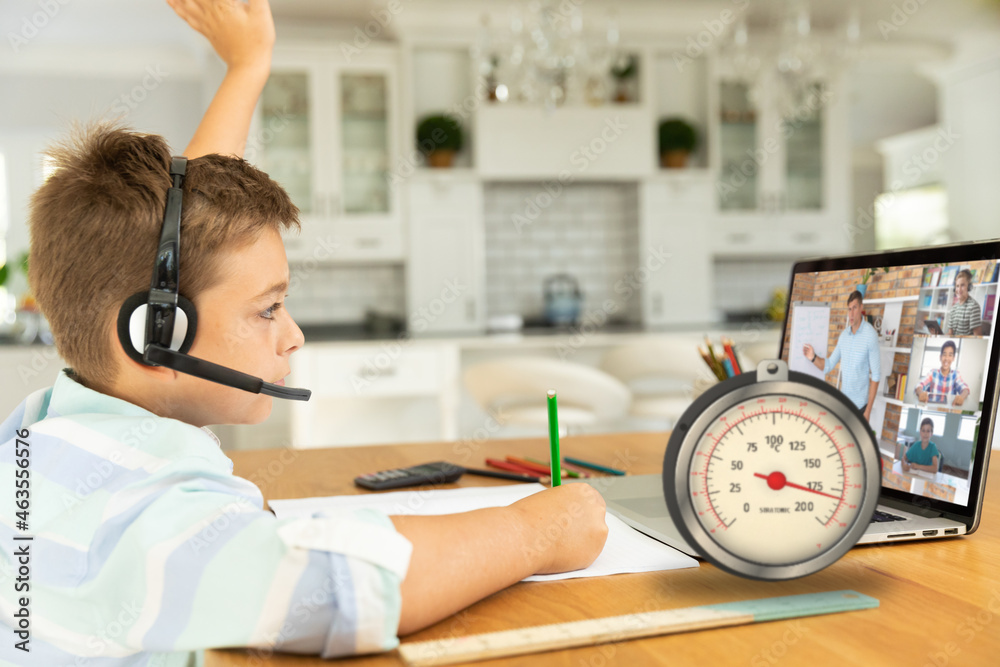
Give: 180,°C
